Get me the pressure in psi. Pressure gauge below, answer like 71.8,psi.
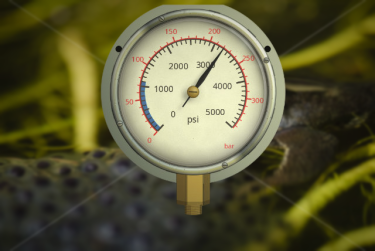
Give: 3200,psi
